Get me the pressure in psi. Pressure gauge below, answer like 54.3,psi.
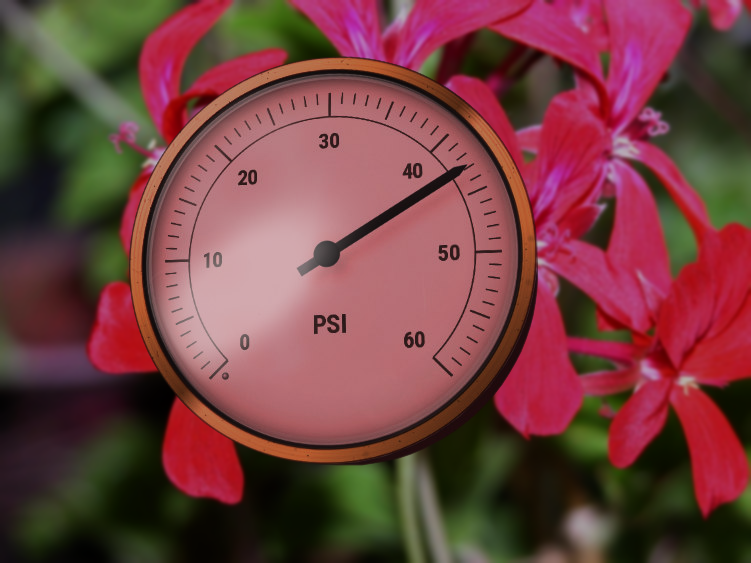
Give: 43,psi
